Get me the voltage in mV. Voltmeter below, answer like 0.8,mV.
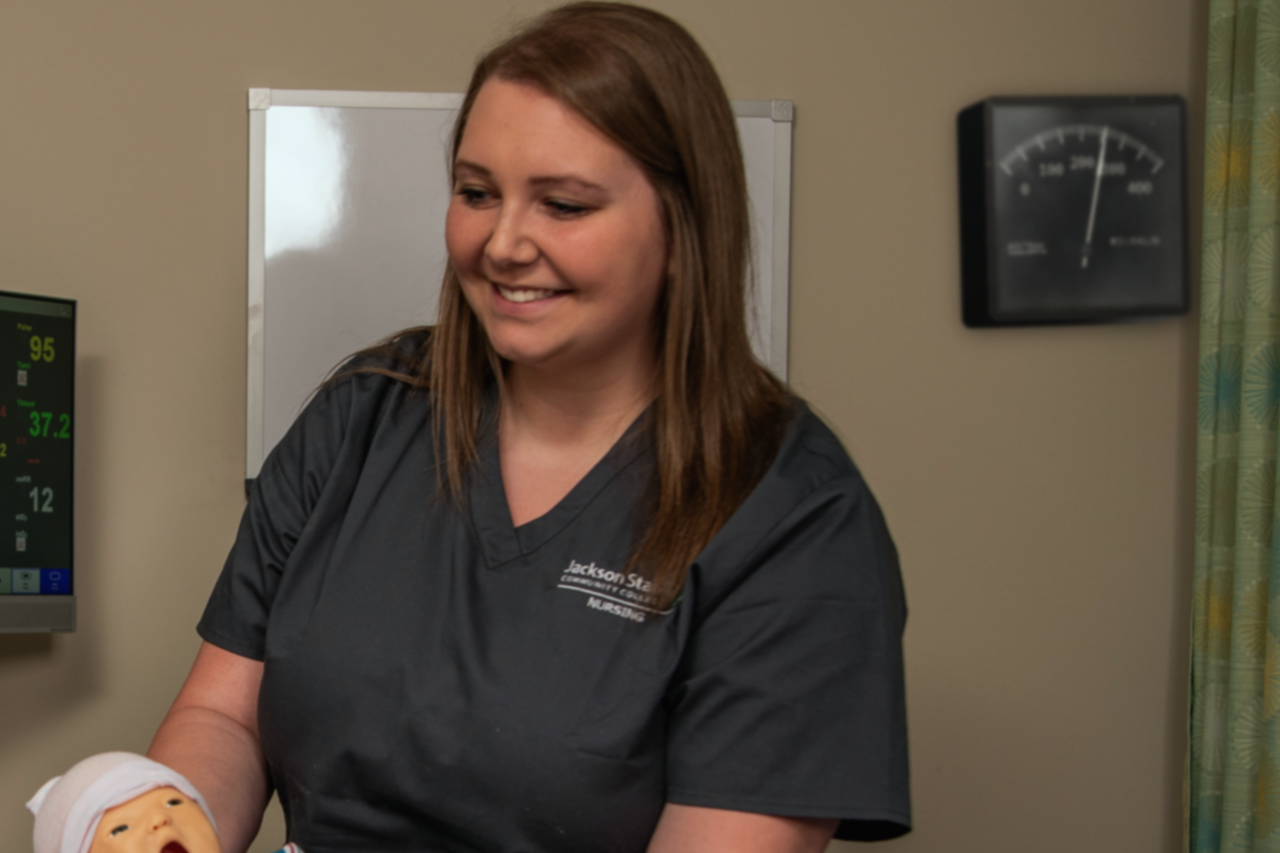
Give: 250,mV
